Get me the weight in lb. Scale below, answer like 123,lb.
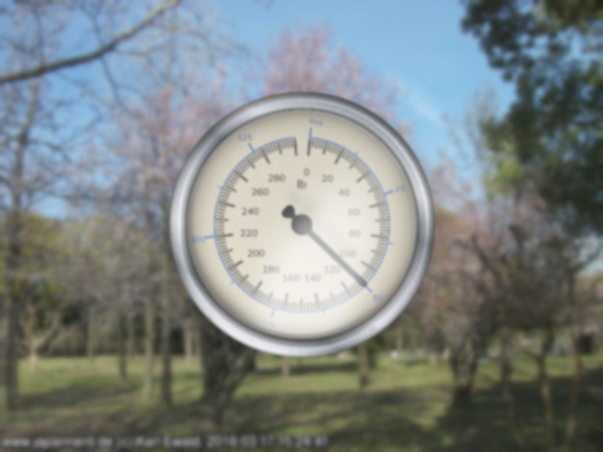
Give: 110,lb
